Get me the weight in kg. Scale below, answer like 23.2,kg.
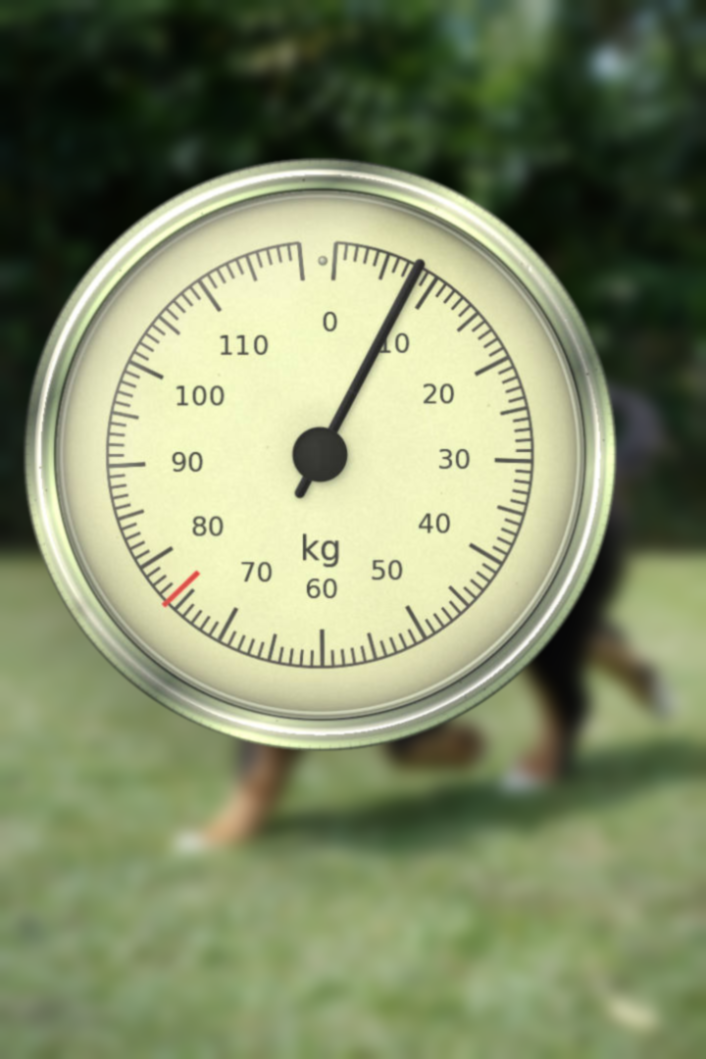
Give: 8,kg
